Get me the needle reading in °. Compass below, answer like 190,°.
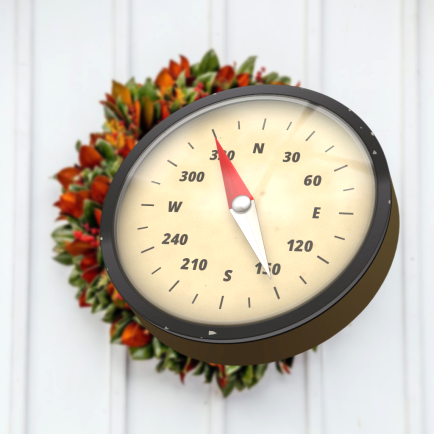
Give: 330,°
